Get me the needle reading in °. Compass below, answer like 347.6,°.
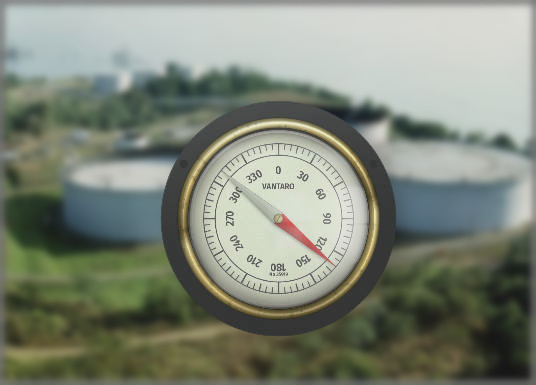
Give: 130,°
